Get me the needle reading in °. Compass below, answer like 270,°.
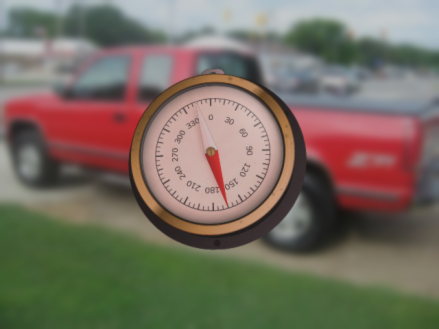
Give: 165,°
